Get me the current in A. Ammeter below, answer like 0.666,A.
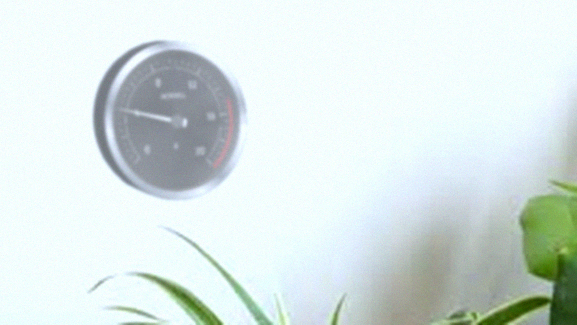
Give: 4,A
